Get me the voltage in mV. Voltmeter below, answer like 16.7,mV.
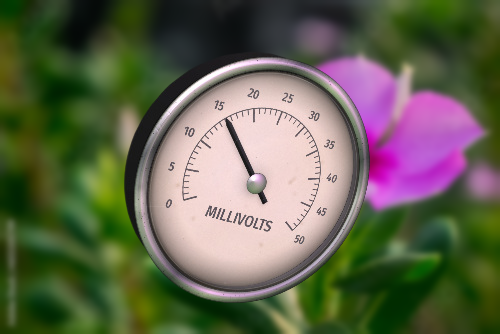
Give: 15,mV
